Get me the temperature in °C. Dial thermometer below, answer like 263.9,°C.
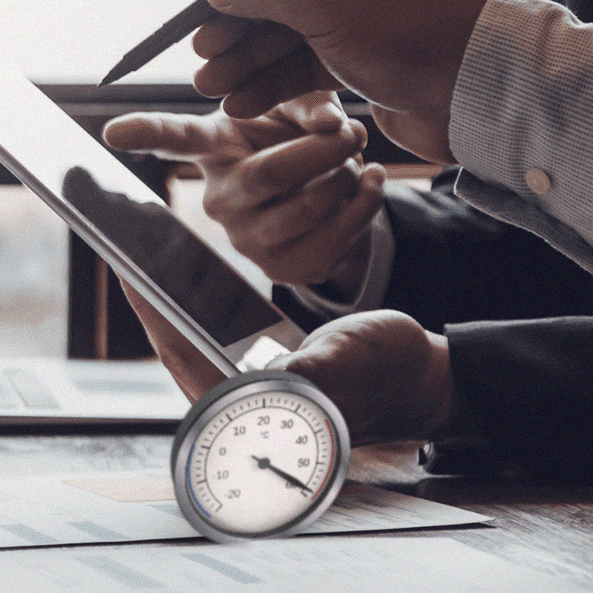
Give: 58,°C
